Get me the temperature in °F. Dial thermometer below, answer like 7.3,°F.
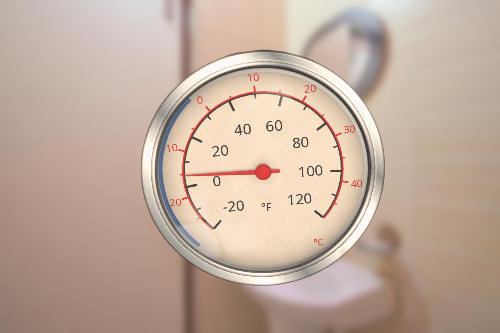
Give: 5,°F
